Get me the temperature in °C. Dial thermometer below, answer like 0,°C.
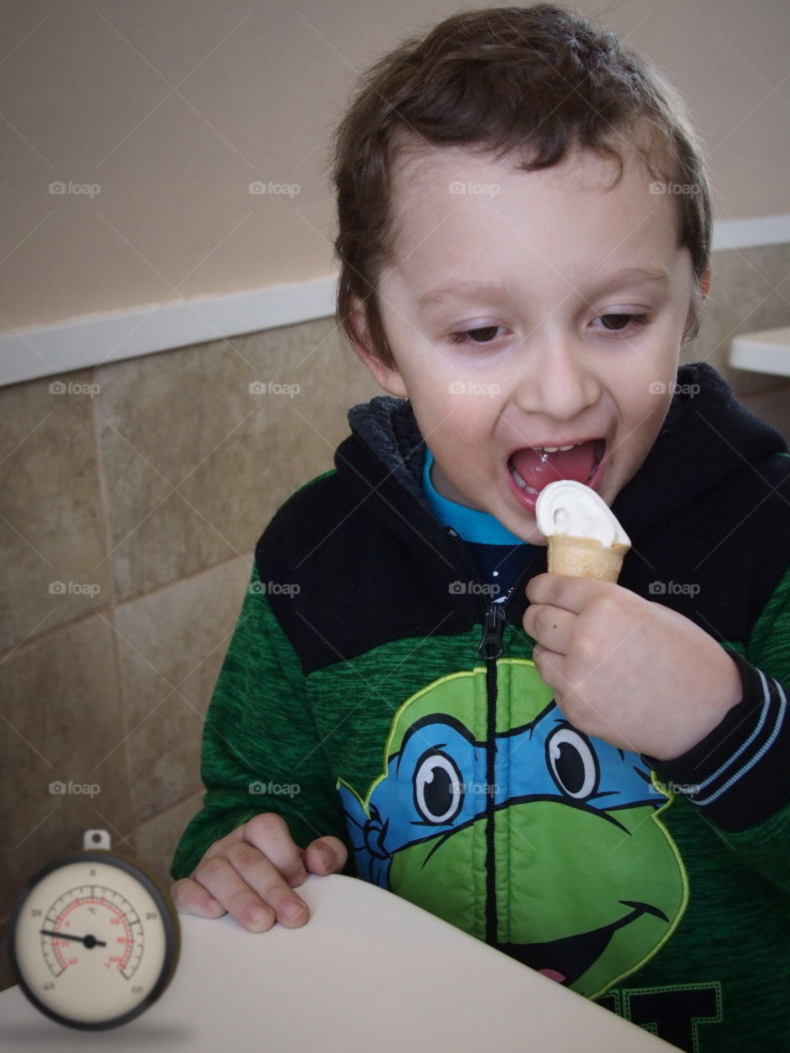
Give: -24,°C
